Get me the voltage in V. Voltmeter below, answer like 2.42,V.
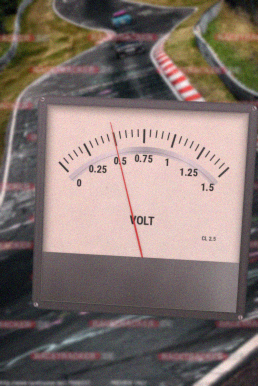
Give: 0.5,V
